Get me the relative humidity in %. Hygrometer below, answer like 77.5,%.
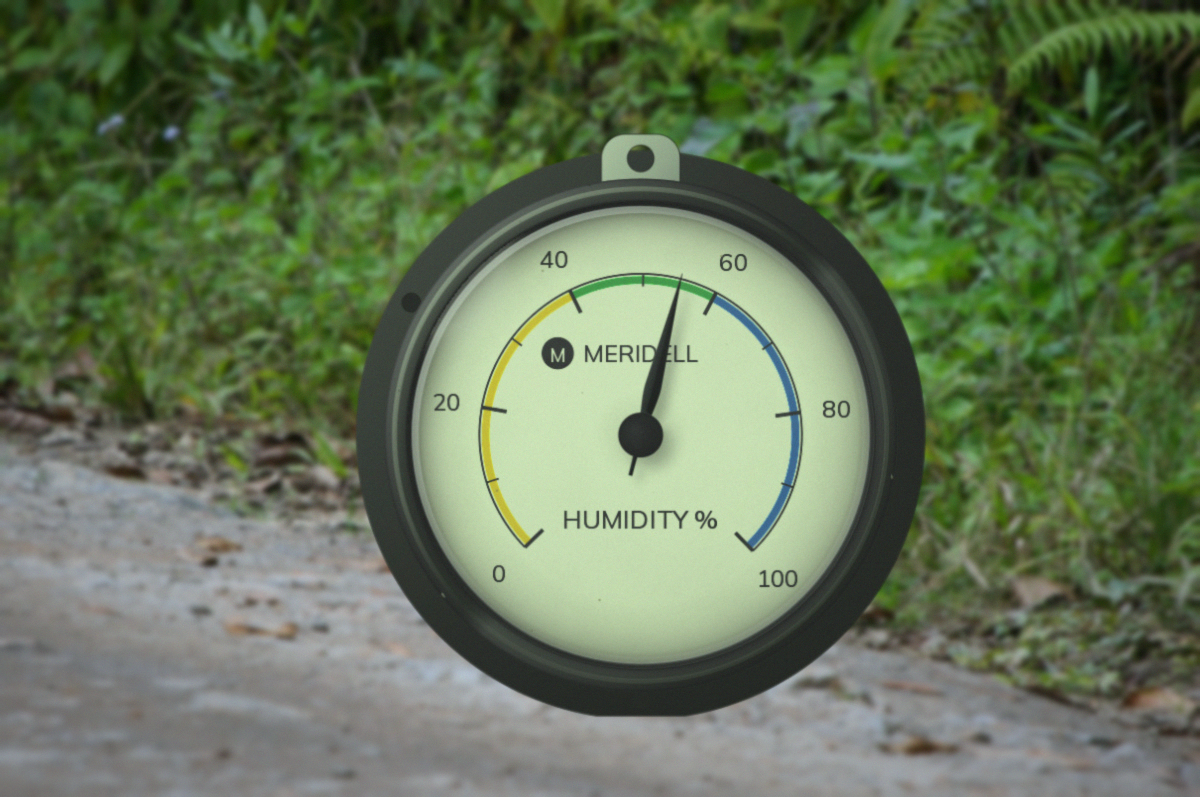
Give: 55,%
